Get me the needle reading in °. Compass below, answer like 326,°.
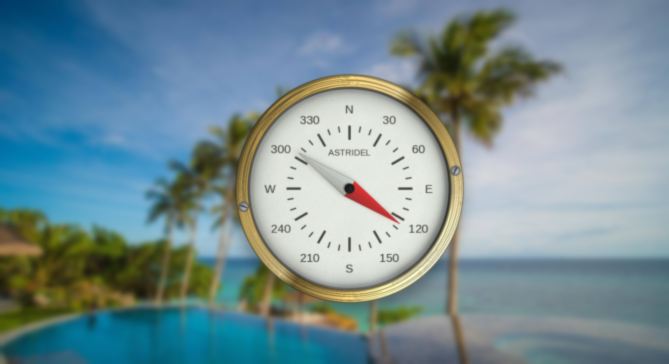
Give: 125,°
